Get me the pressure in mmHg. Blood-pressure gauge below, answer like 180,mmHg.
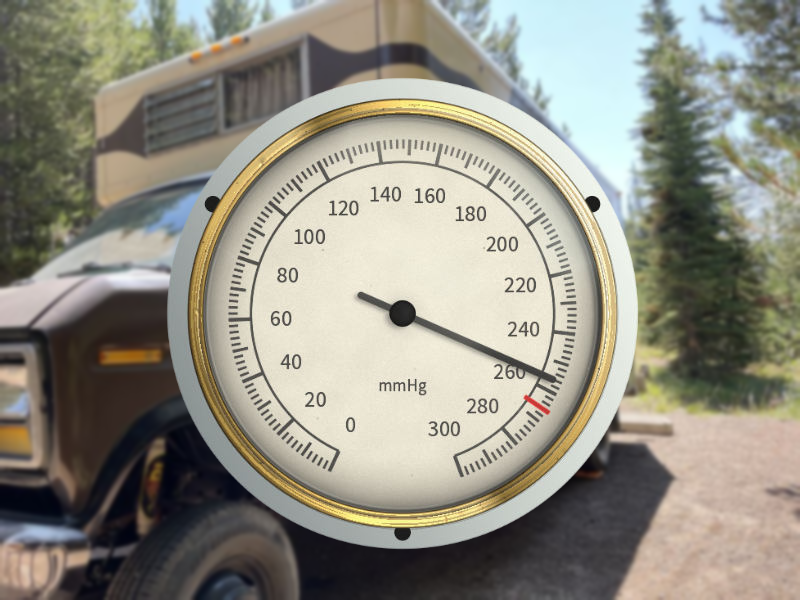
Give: 256,mmHg
